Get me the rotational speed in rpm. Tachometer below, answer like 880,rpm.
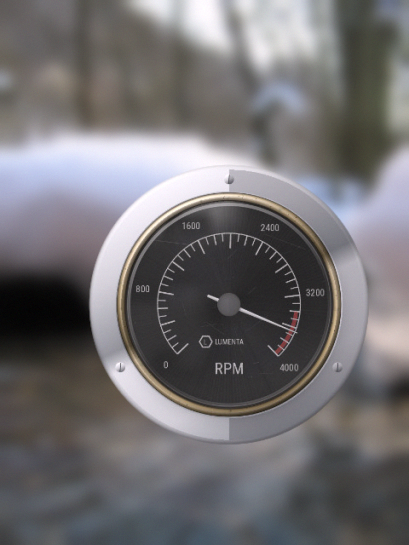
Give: 3650,rpm
